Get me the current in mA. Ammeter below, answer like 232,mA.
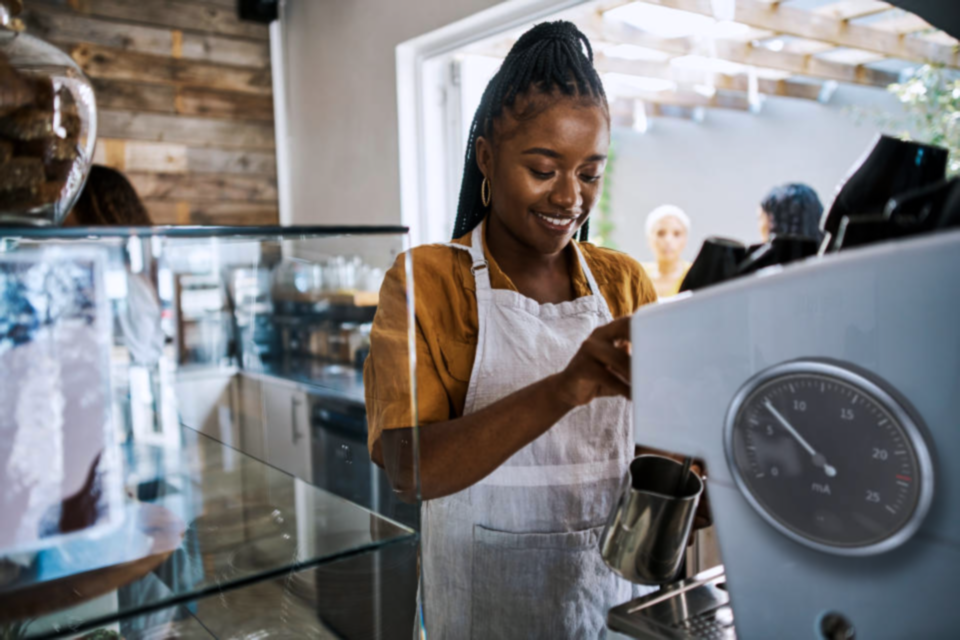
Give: 7.5,mA
